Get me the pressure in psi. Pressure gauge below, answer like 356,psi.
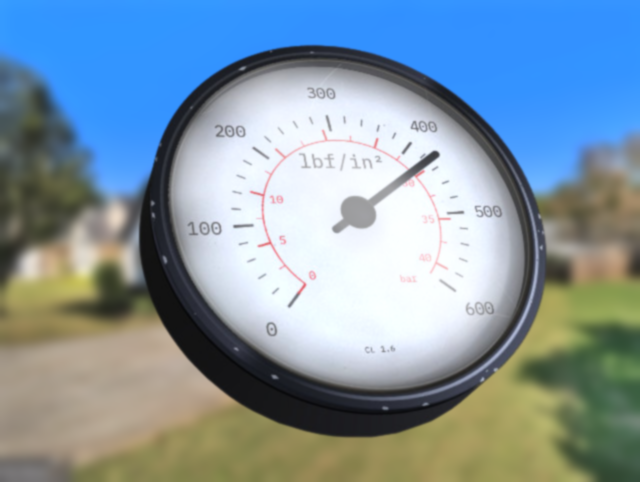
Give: 430,psi
